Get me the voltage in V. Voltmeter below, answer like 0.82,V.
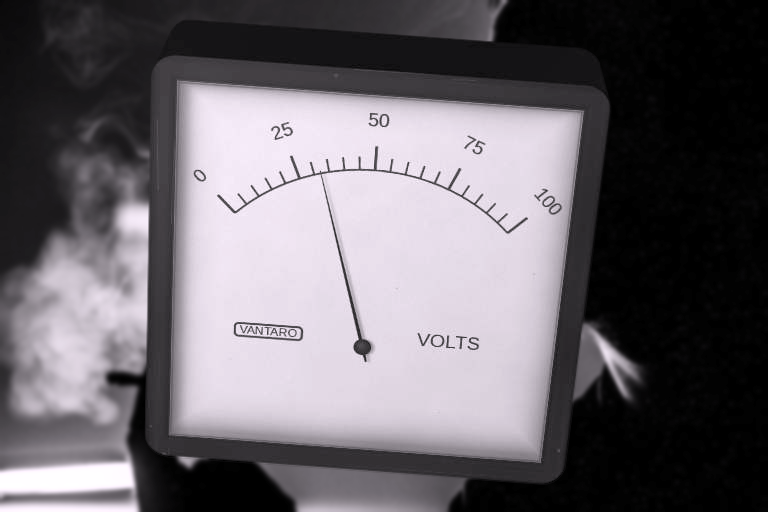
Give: 32.5,V
